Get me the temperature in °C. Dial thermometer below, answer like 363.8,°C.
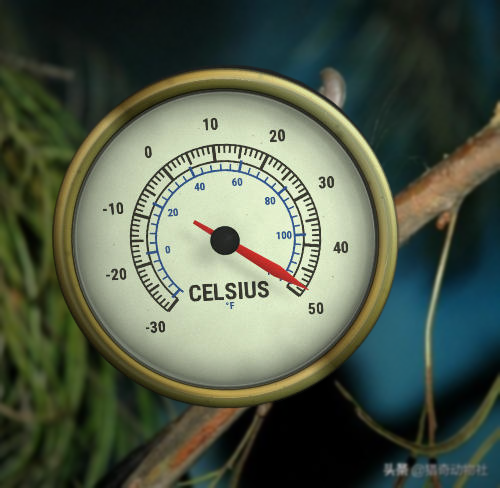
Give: 48,°C
